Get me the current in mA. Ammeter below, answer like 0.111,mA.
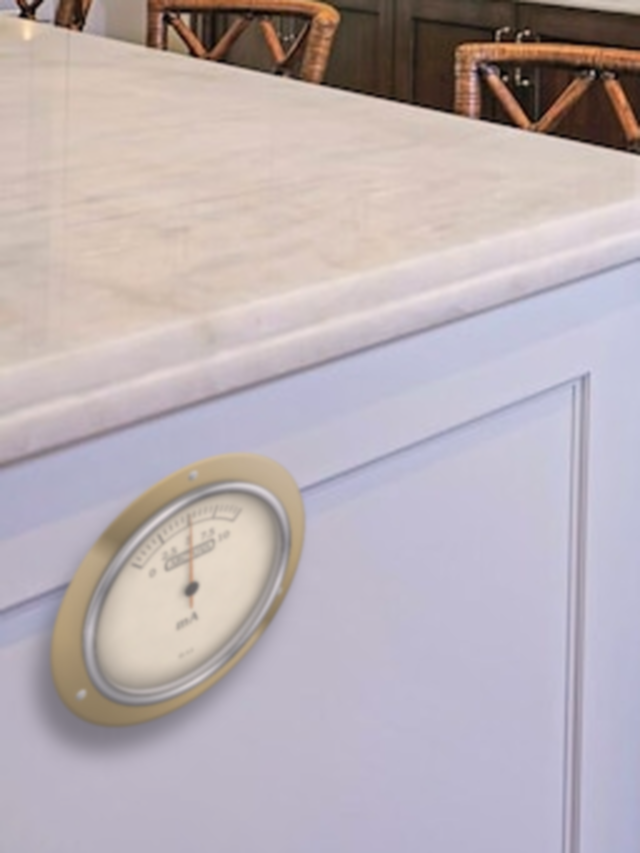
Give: 5,mA
